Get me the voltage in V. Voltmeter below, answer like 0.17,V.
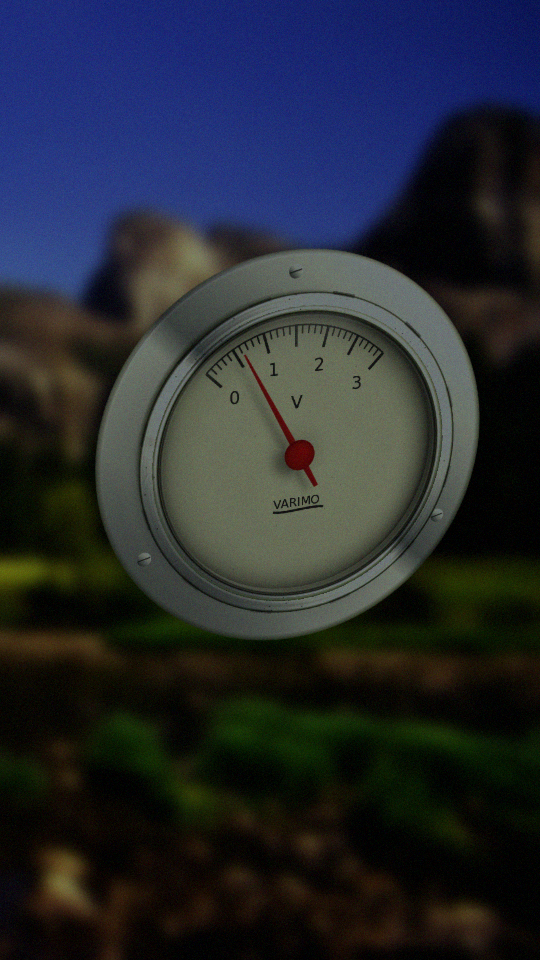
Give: 0.6,V
